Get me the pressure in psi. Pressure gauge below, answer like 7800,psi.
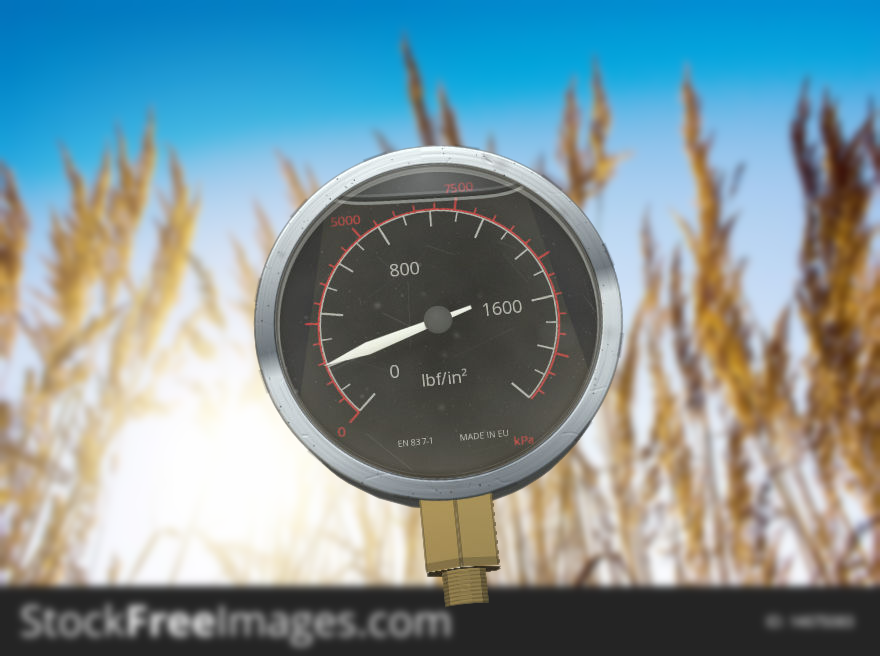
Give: 200,psi
